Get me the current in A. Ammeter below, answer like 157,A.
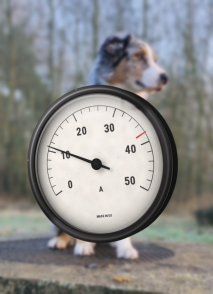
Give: 11,A
